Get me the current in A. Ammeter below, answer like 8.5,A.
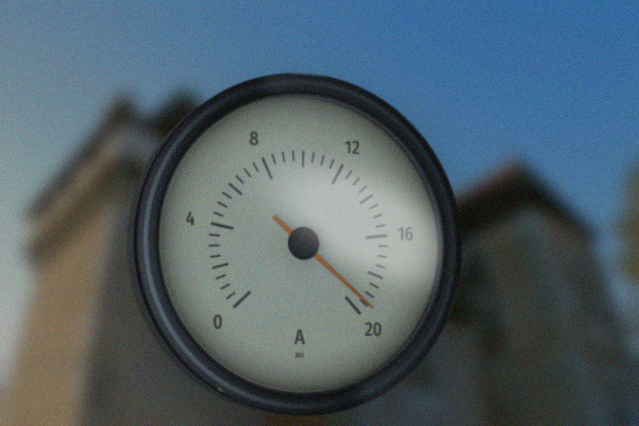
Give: 19.5,A
